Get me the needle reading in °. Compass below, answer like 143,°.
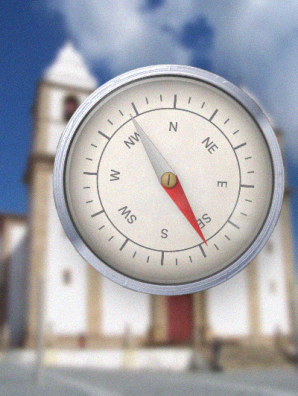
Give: 145,°
